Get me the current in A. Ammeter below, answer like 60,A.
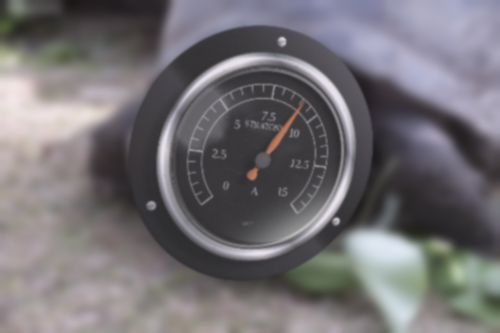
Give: 9,A
